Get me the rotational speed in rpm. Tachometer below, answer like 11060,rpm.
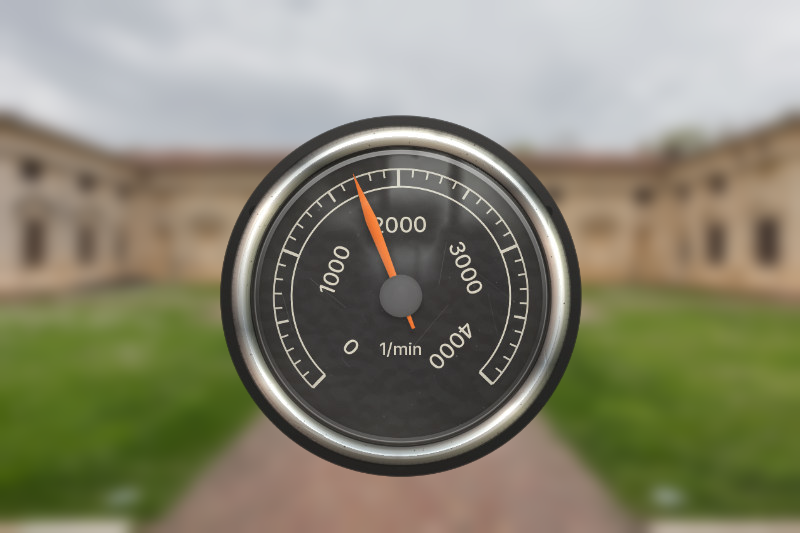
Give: 1700,rpm
